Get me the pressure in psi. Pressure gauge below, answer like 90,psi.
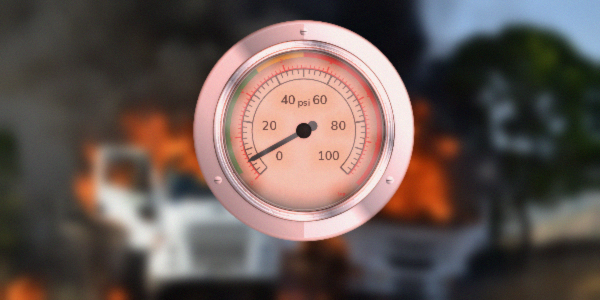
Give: 6,psi
